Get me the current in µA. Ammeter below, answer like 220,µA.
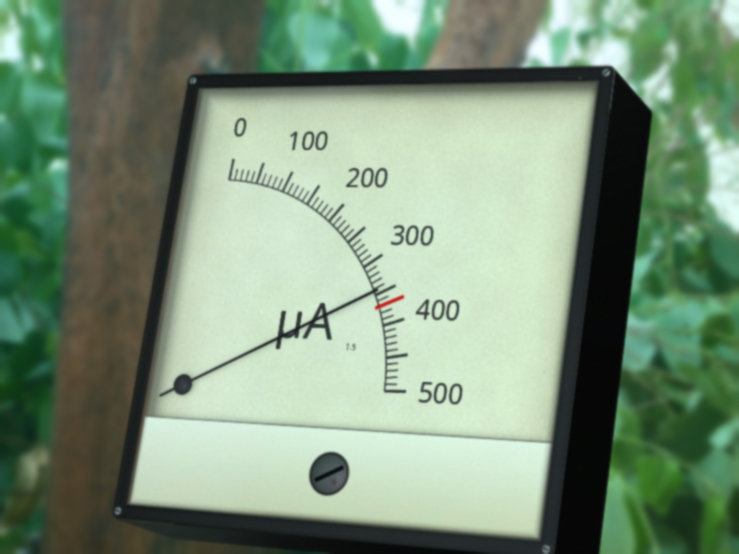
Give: 350,µA
